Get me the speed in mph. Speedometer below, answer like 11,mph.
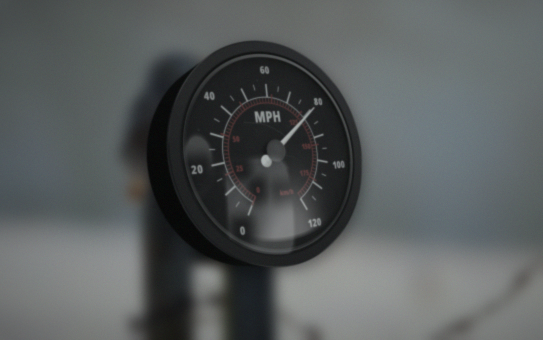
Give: 80,mph
